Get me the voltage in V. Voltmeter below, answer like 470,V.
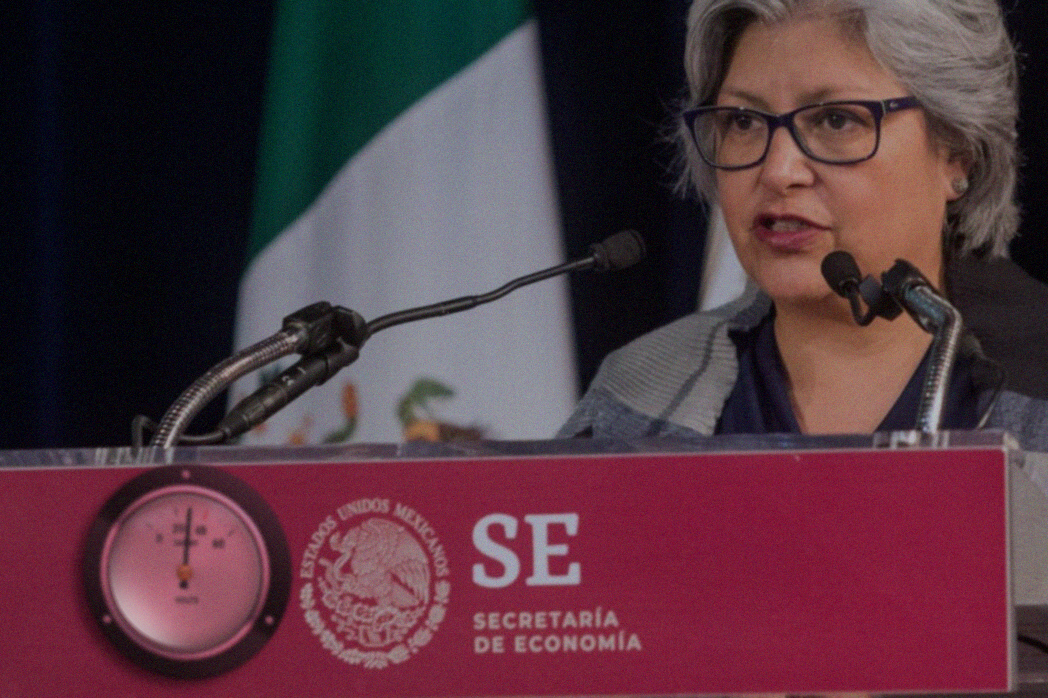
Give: 30,V
